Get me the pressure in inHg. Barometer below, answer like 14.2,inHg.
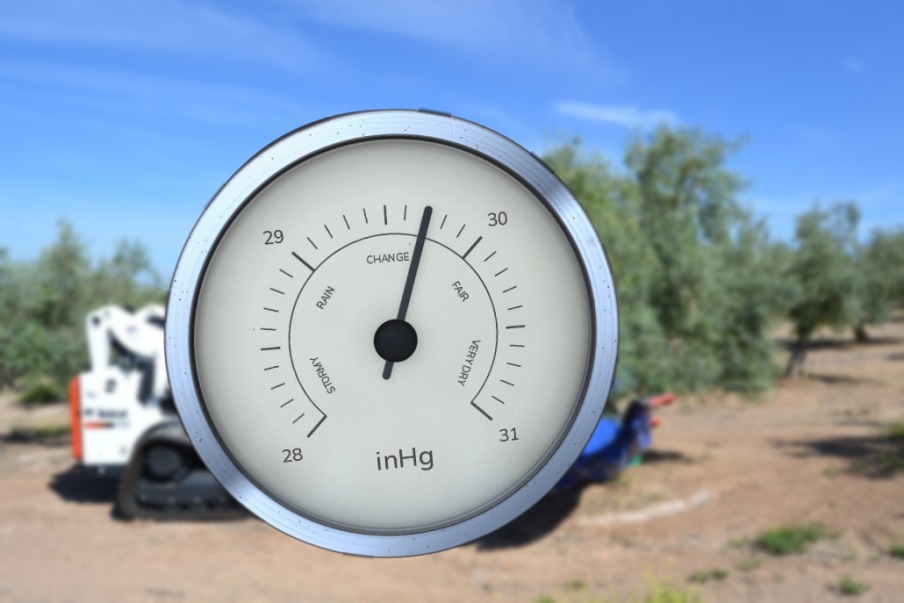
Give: 29.7,inHg
